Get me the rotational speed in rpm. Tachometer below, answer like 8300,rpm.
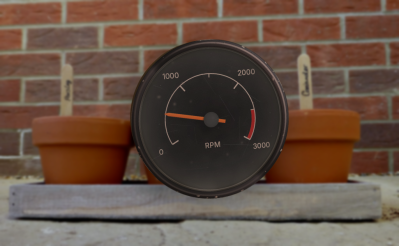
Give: 500,rpm
